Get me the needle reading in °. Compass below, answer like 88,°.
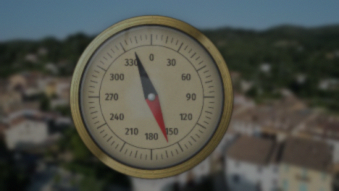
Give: 160,°
